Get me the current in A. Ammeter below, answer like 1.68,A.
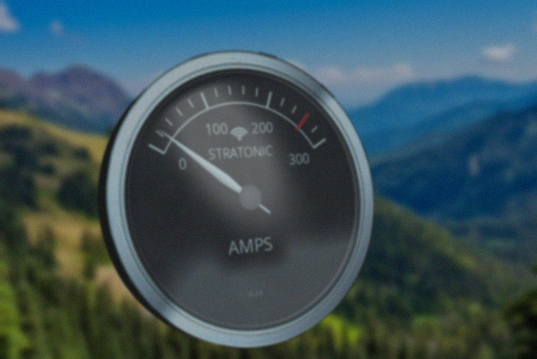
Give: 20,A
